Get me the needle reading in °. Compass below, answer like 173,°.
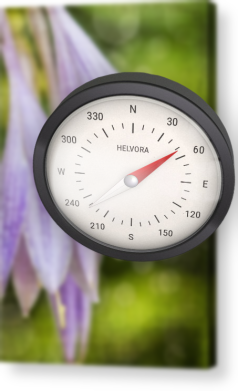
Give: 50,°
